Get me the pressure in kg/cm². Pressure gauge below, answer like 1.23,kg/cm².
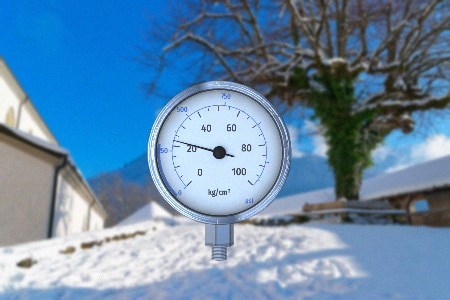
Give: 22.5,kg/cm²
